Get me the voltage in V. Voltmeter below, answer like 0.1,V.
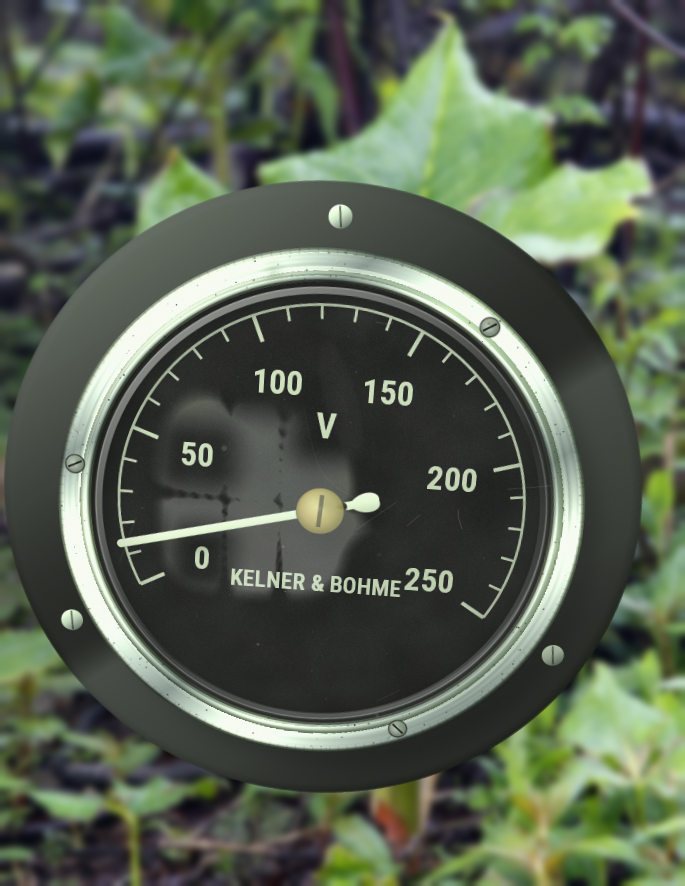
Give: 15,V
